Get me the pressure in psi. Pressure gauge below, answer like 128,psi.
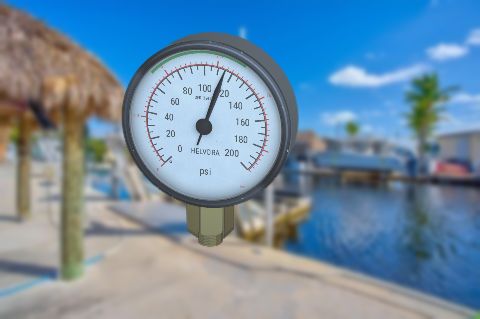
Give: 115,psi
